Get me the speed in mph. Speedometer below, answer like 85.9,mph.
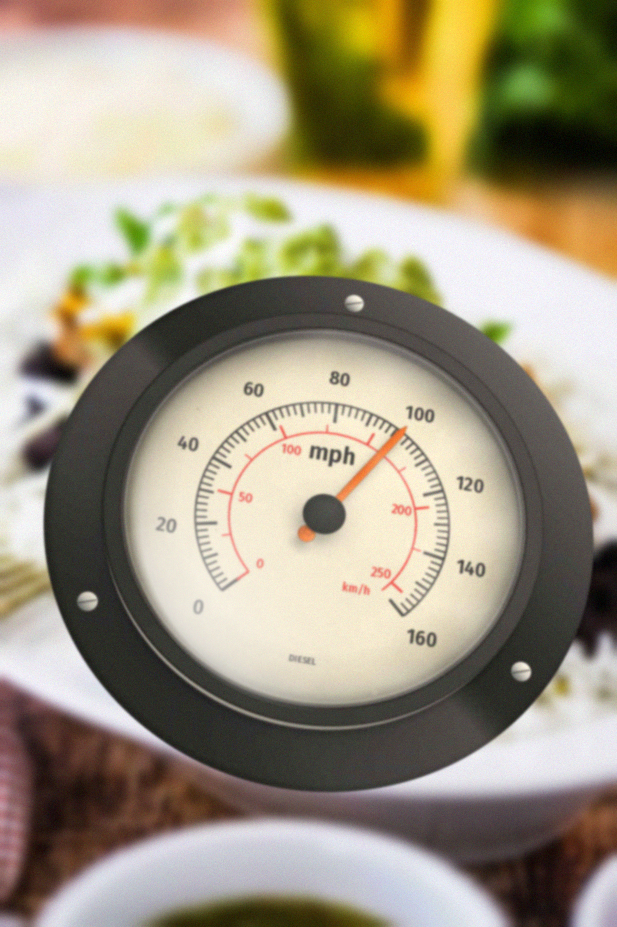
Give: 100,mph
